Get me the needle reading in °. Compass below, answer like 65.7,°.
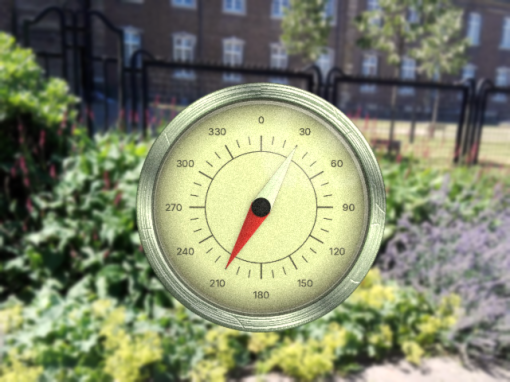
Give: 210,°
